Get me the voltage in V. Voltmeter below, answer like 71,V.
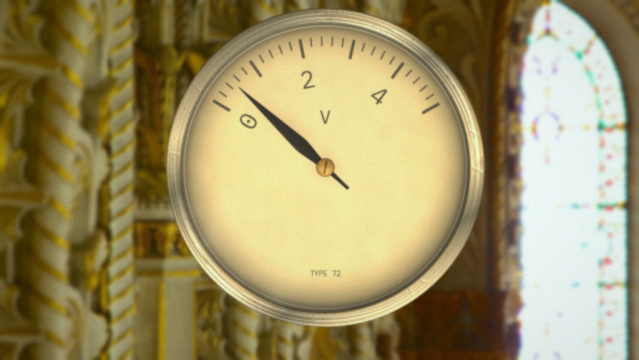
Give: 0.5,V
